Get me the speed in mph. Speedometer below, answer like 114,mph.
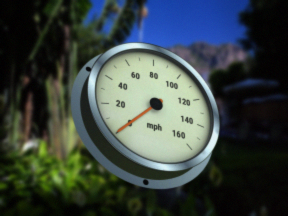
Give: 0,mph
